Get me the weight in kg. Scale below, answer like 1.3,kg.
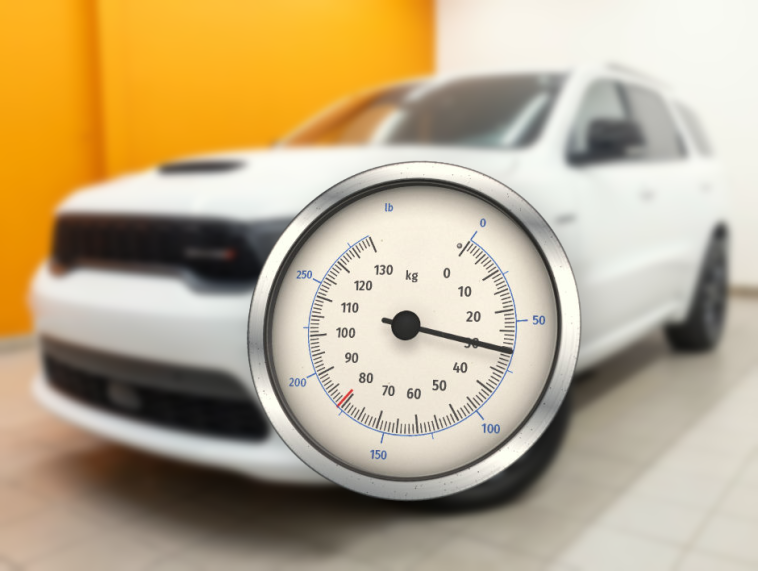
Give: 30,kg
